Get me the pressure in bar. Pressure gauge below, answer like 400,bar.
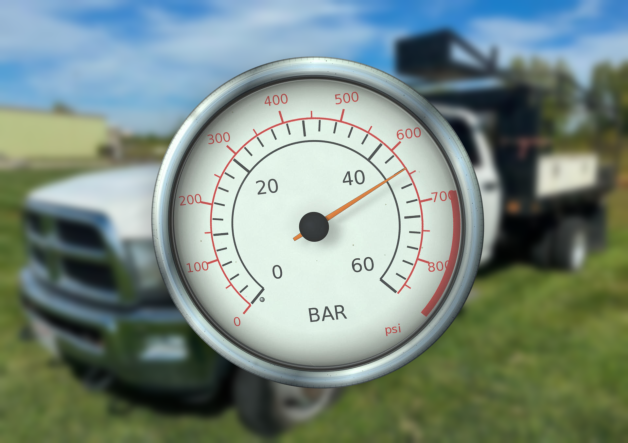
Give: 44,bar
